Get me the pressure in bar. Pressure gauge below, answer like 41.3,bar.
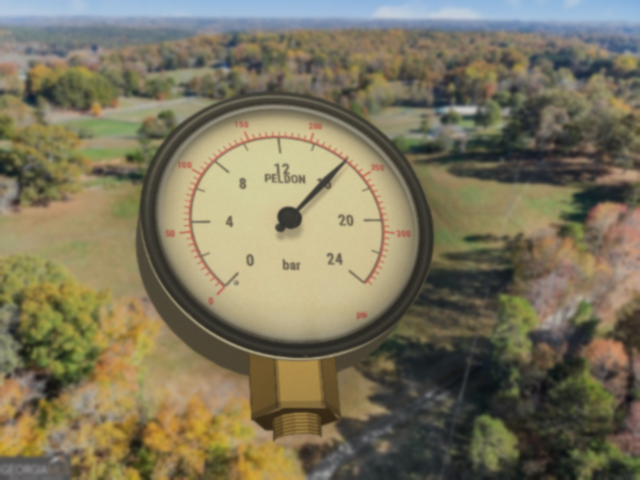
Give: 16,bar
